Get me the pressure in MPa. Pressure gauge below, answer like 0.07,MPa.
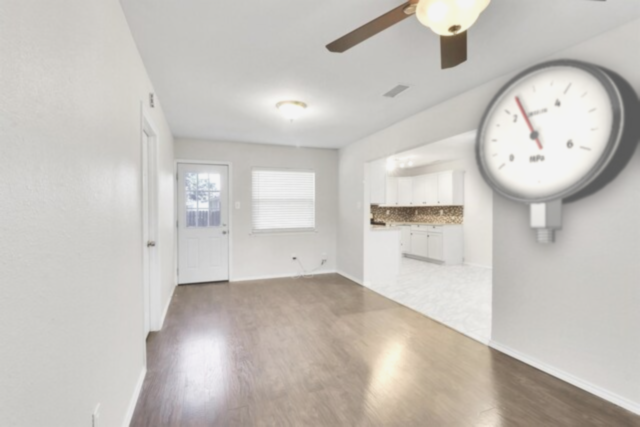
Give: 2.5,MPa
